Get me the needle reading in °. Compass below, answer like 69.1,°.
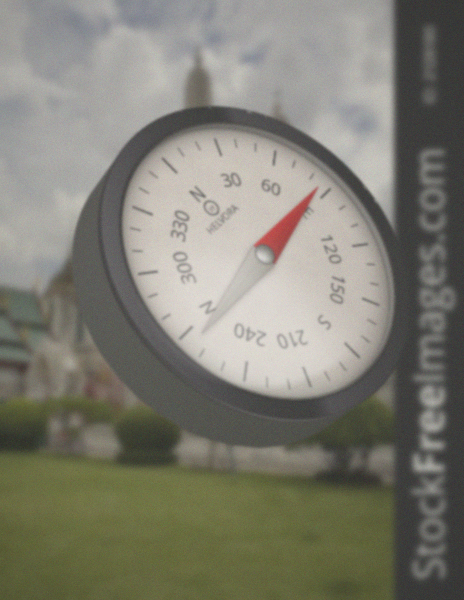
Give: 85,°
